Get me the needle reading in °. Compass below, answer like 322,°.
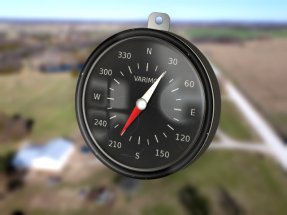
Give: 210,°
